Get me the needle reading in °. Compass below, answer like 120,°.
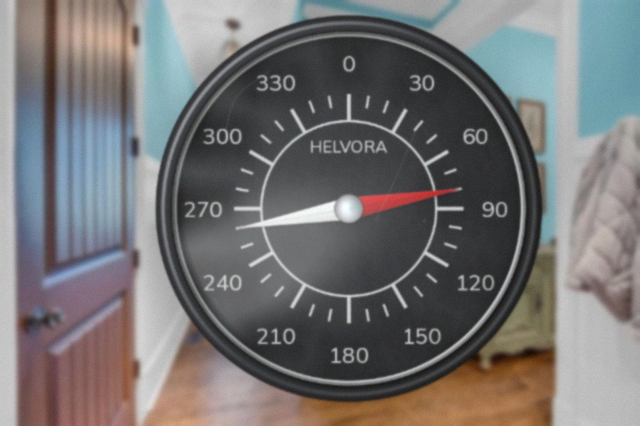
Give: 80,°
